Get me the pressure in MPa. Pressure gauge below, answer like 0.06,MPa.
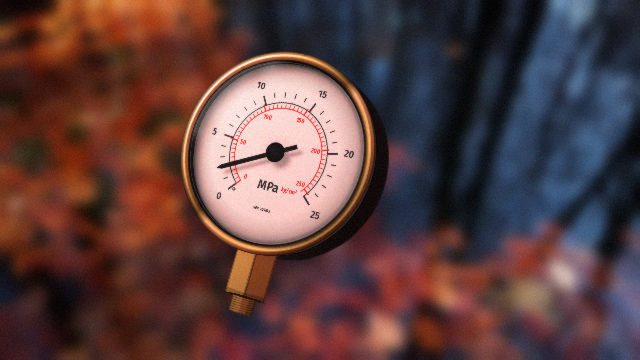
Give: 2,MPa
